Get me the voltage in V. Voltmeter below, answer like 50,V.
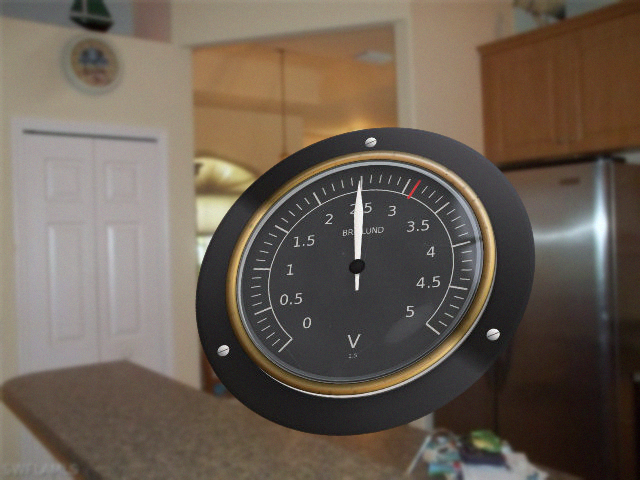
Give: 2.5,V
